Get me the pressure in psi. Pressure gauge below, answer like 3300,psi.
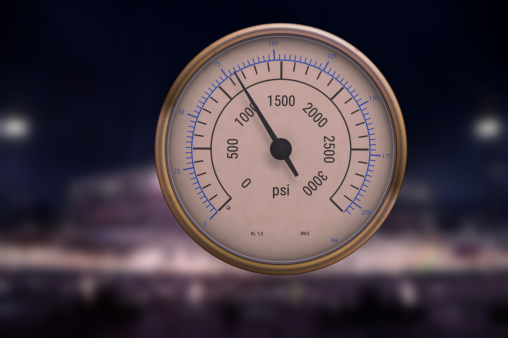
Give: 1150,psi
